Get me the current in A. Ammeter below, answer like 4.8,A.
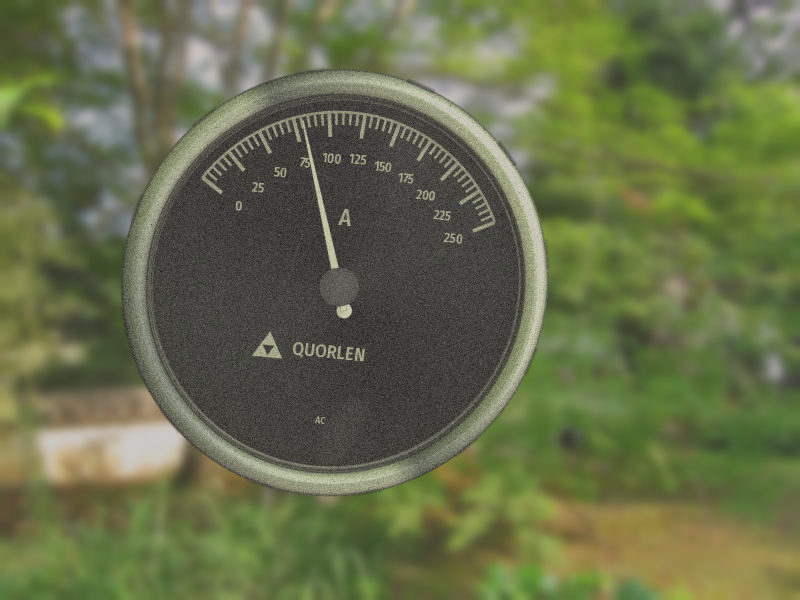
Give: 80,A
